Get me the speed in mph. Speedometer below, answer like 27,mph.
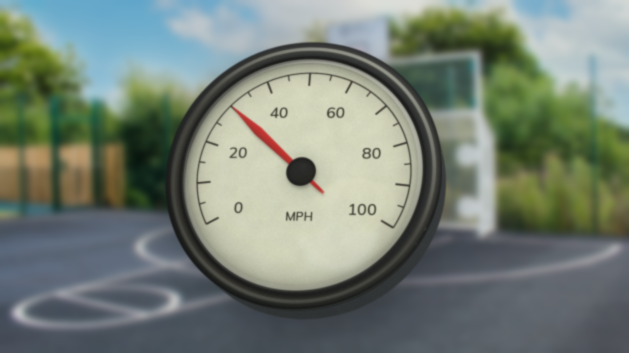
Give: 30,mph
